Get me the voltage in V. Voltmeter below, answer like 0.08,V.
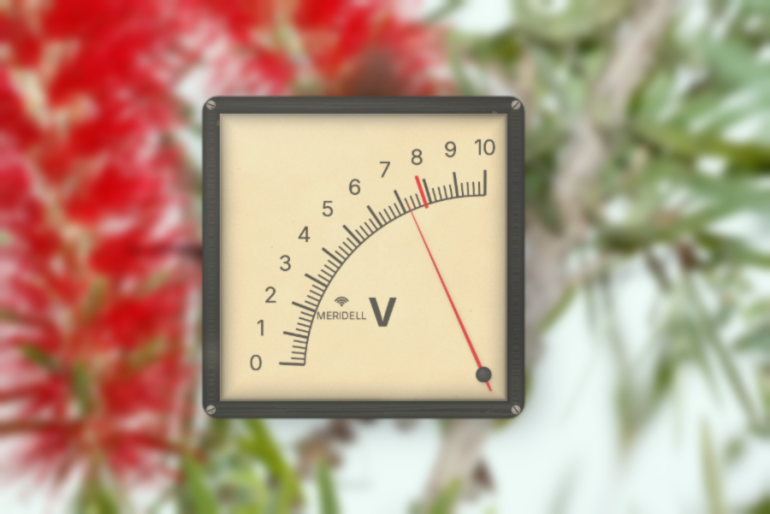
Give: 7.2,V
